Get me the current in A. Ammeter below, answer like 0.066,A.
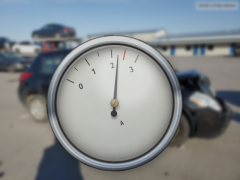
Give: 2.25,A
